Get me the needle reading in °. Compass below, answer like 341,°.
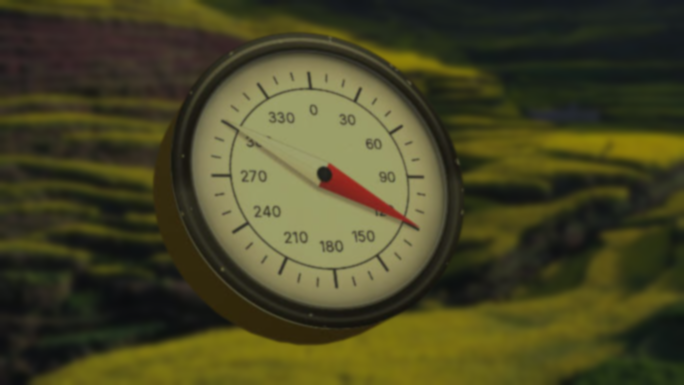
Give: 120,°
